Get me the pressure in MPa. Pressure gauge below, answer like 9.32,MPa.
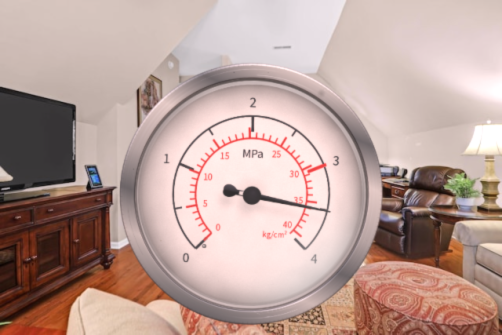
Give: 3.5,MPa
